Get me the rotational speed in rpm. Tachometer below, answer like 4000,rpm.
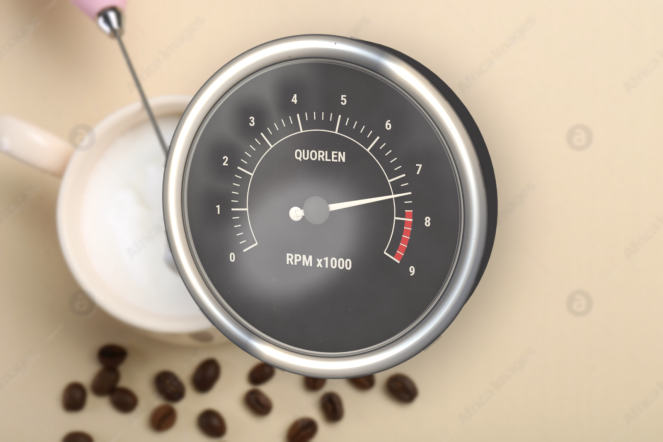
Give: 7400,rpm
